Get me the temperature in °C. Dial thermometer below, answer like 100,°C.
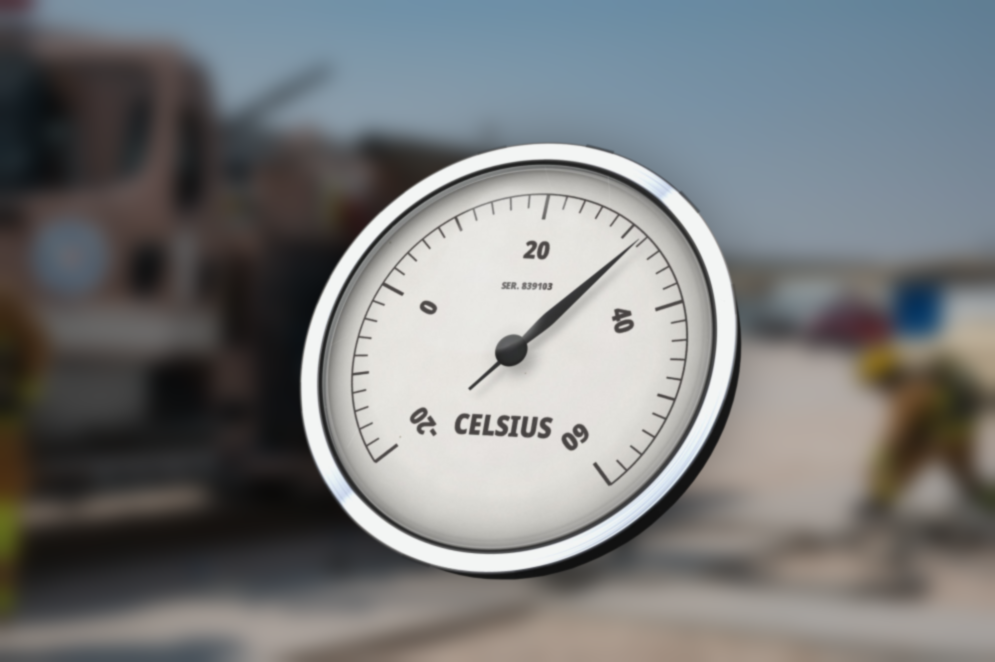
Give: 32,°C
